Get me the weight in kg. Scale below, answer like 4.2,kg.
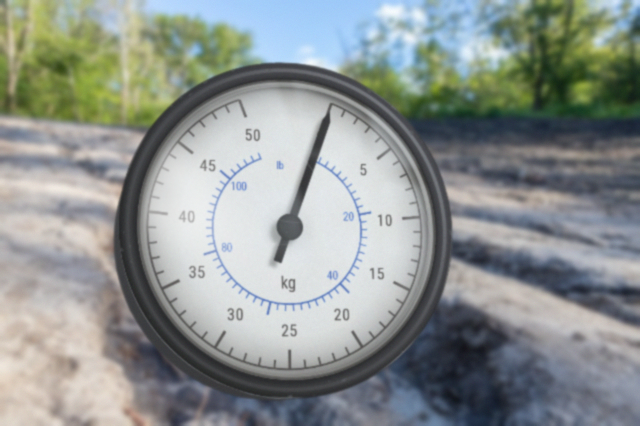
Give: 0,kg
